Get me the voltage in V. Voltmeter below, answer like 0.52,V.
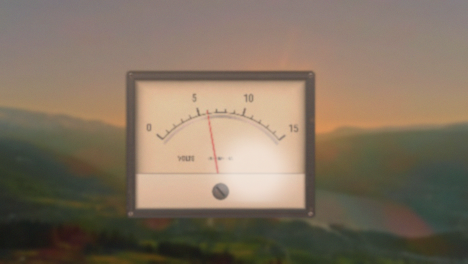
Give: 6,V
